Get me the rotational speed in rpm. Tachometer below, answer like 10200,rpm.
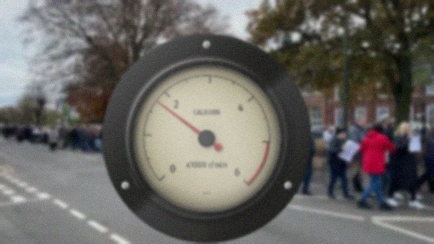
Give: 1750,rpm
